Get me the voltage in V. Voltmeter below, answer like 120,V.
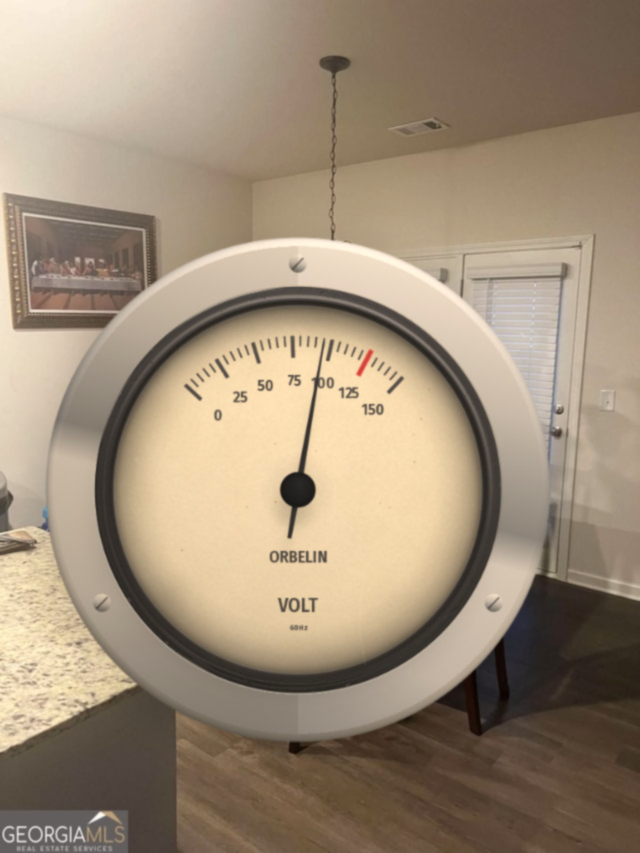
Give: 95,V
